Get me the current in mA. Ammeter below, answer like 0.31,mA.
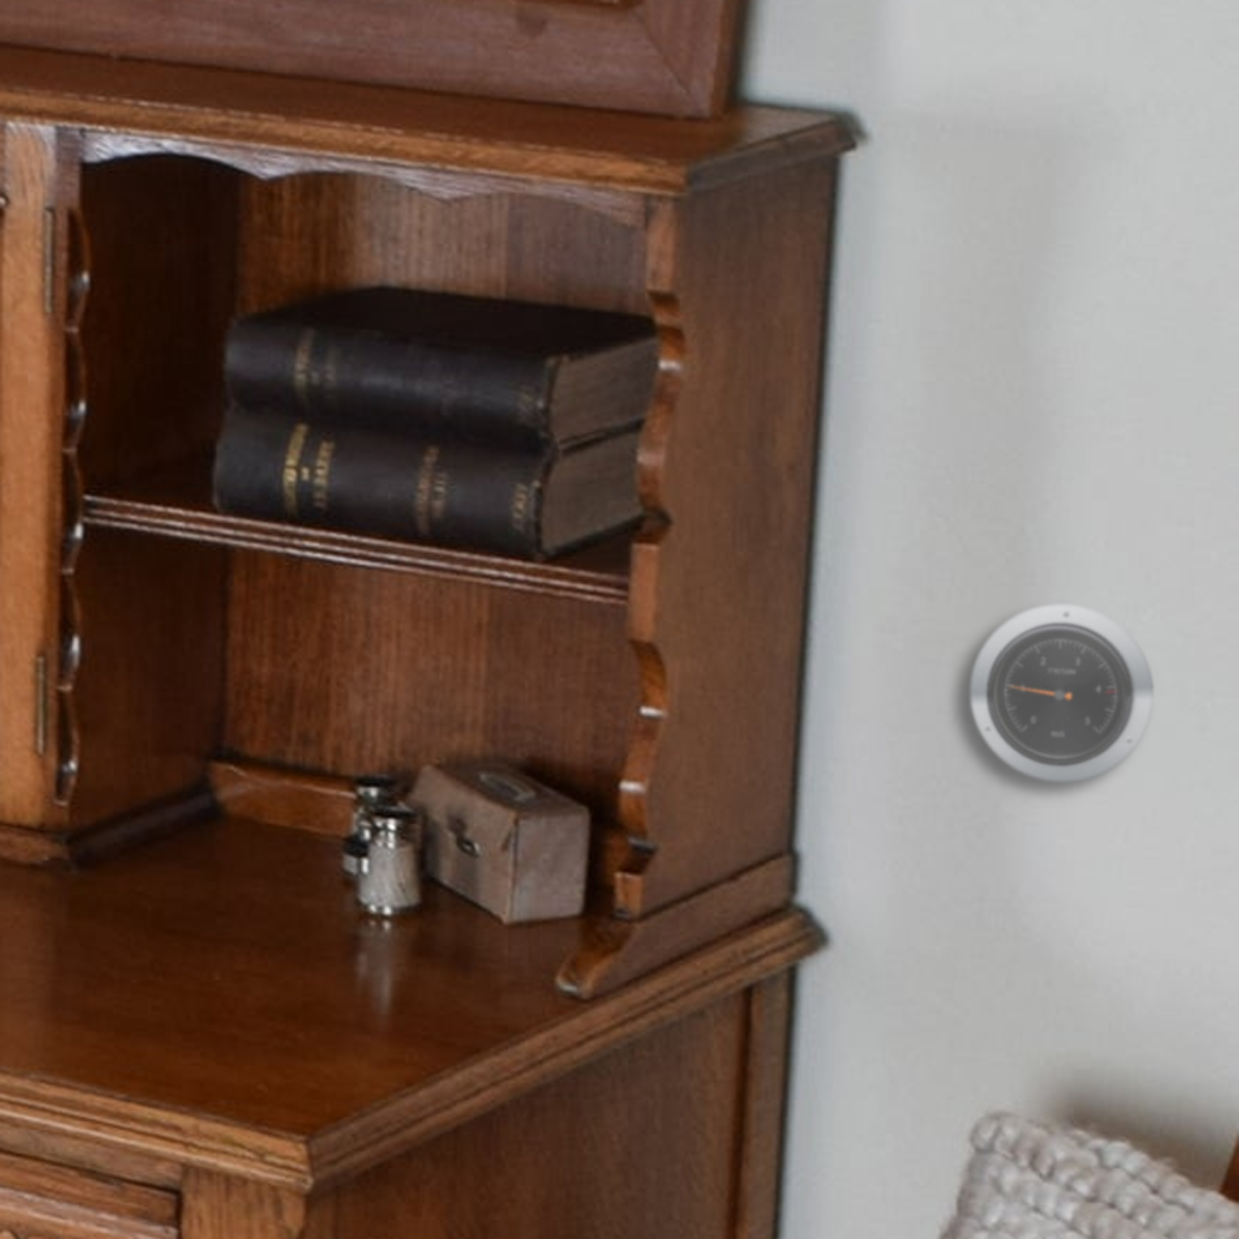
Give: 1,mA
